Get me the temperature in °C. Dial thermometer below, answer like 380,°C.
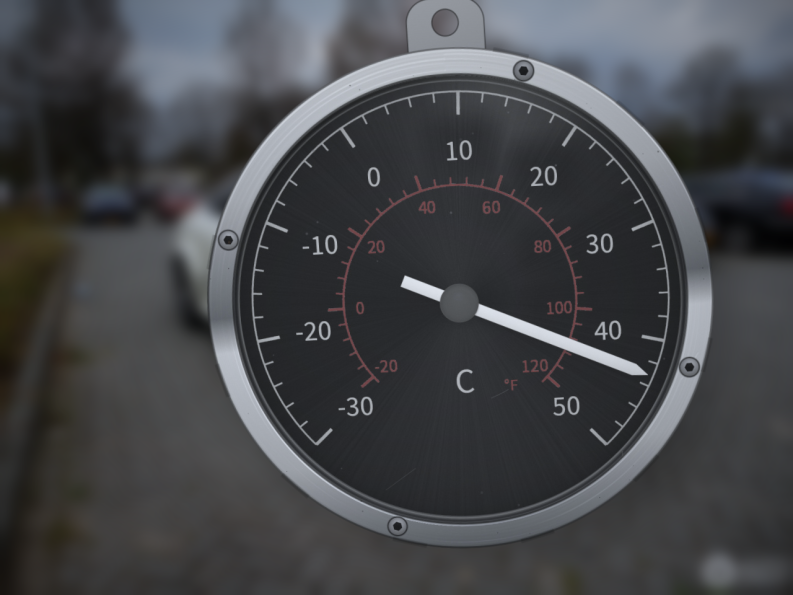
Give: 43,°C
